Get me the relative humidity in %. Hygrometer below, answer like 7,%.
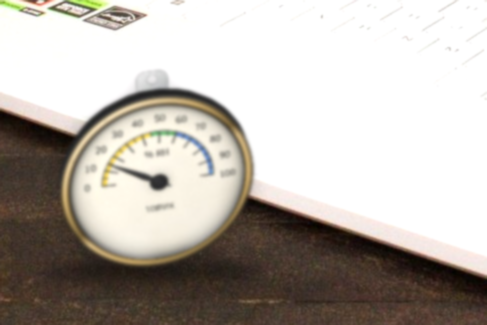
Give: 15,%
